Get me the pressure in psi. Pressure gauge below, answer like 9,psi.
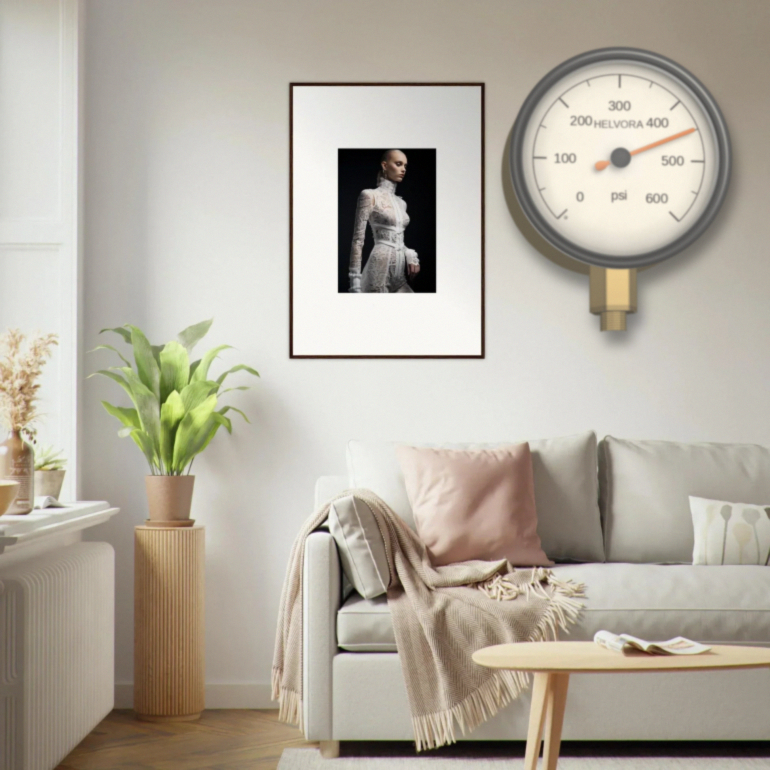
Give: 450,psi
